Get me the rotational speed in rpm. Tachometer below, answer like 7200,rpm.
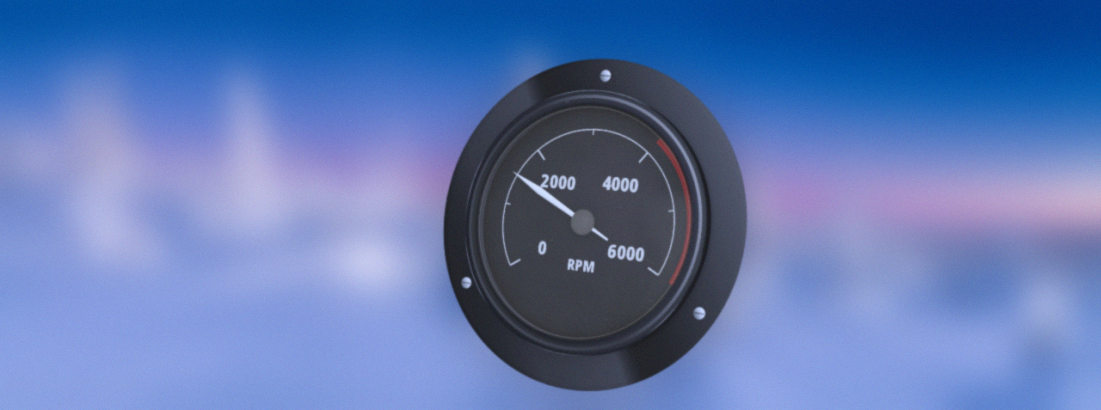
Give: 1500,rpm
